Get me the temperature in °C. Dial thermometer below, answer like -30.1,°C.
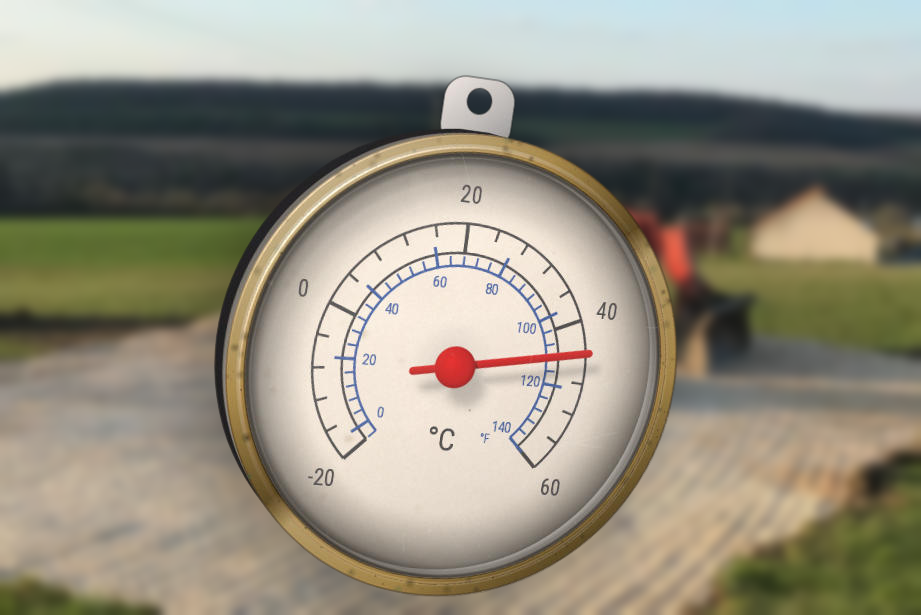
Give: 44,°C
